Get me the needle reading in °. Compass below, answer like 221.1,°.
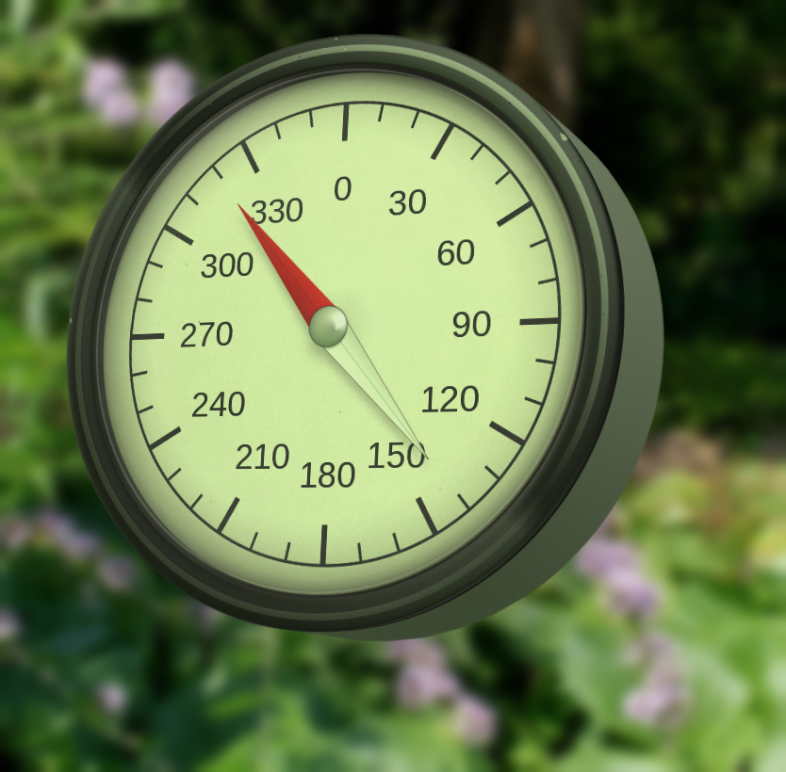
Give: 320,°
